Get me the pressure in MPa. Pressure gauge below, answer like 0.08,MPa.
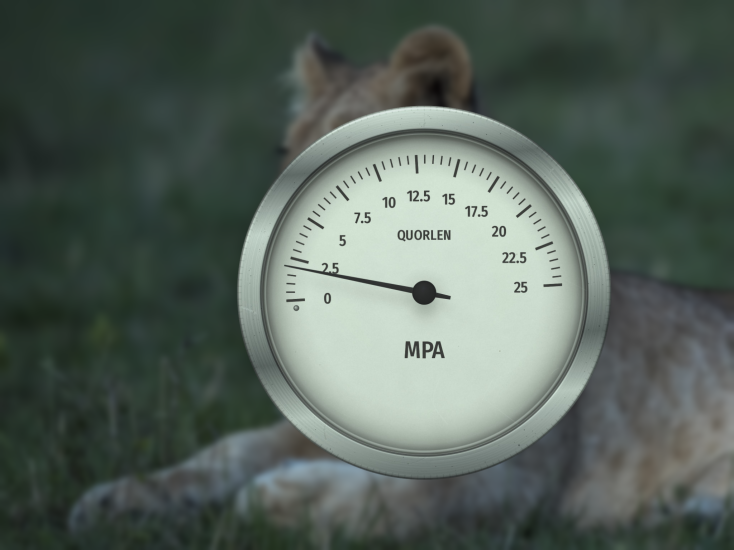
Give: 2,MPa
